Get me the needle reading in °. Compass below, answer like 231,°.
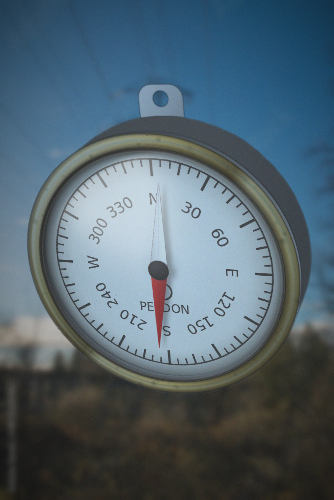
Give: 185,°
